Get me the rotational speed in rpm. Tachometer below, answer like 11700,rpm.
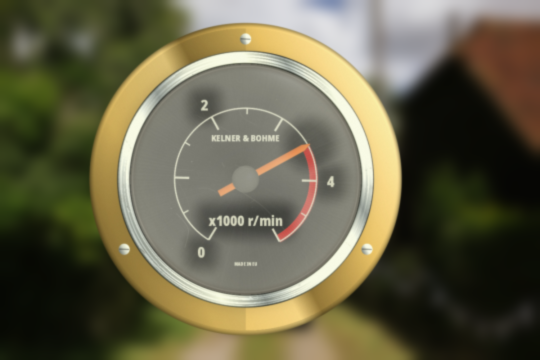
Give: 3500,rpm
